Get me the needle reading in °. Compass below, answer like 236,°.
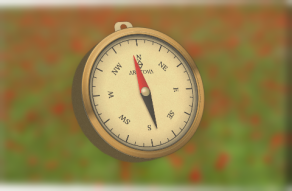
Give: 350,°
